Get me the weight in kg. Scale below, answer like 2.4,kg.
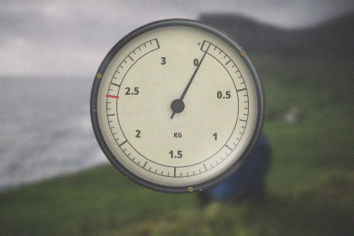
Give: 0.05,kg
